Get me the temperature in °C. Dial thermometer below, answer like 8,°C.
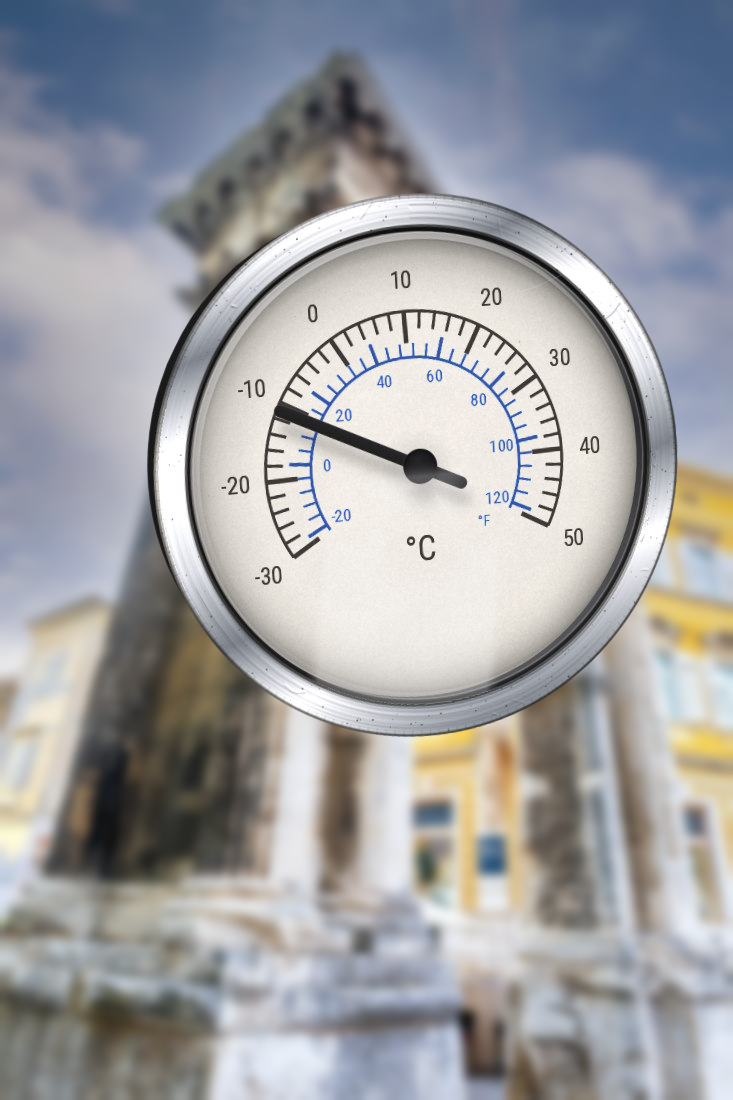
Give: -11,°C
